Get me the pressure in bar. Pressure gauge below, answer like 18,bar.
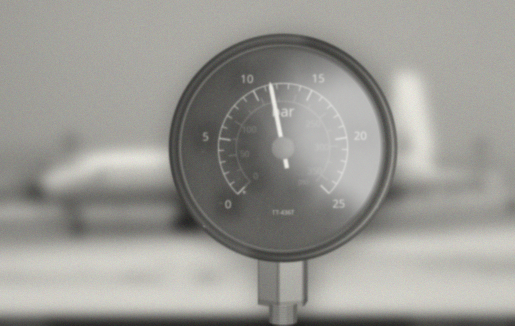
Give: 11.5,bar
